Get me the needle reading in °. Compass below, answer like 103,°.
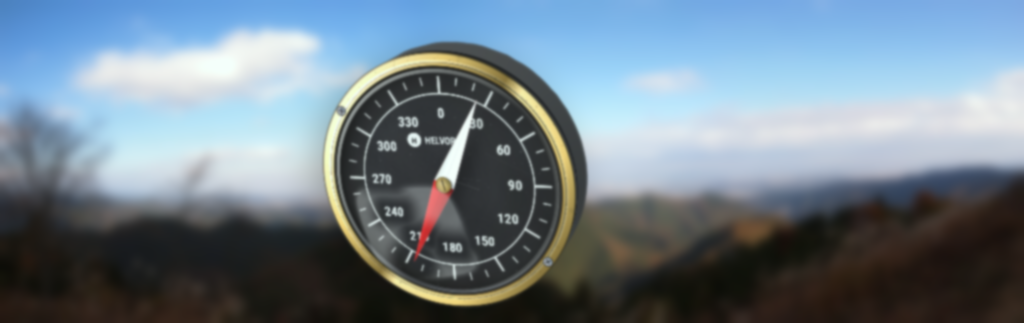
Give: 205,°
